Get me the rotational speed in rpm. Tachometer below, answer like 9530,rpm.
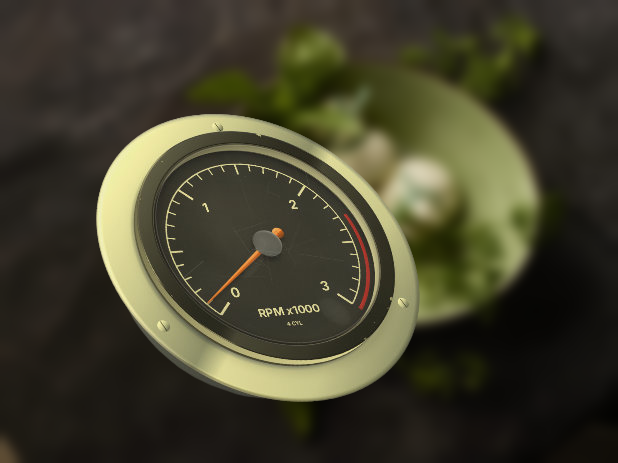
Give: 100,rpm
